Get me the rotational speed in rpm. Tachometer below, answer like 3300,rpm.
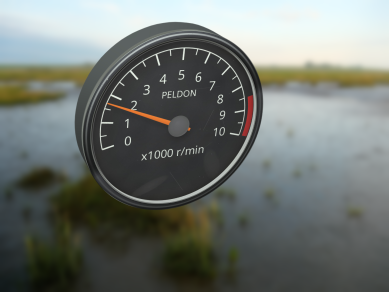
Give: 1750,rpm
